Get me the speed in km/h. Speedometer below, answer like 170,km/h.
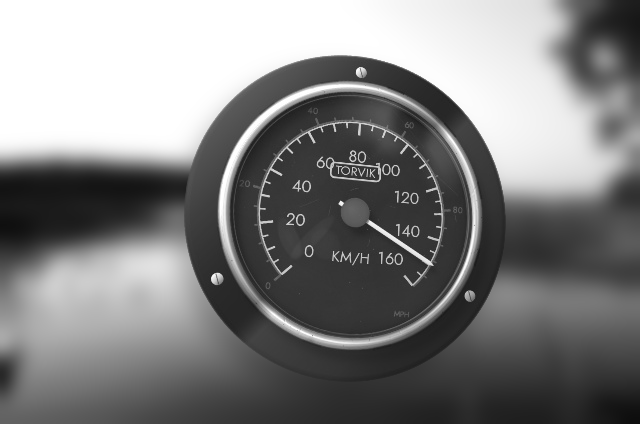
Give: 150,km/h
